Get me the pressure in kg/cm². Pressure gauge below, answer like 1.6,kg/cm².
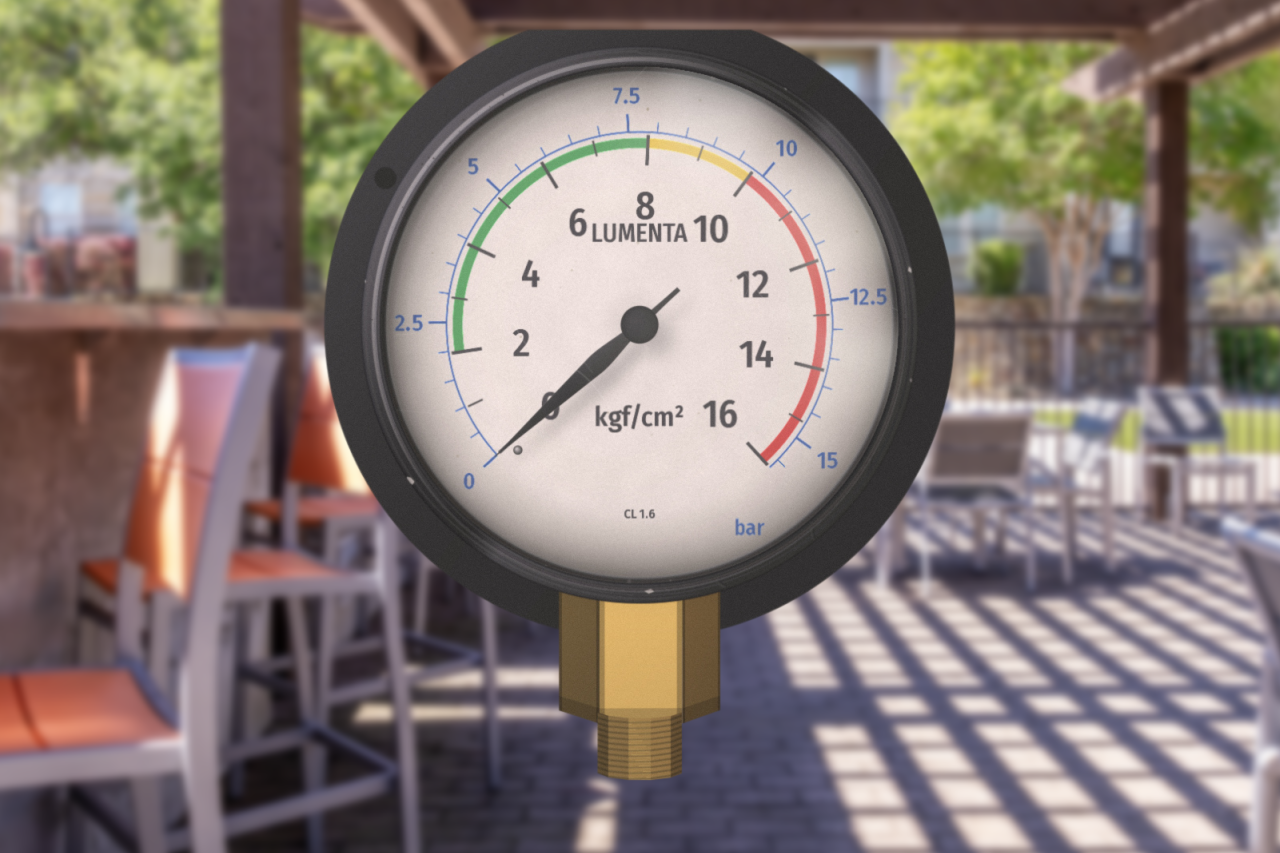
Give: 0,kg/cm²
